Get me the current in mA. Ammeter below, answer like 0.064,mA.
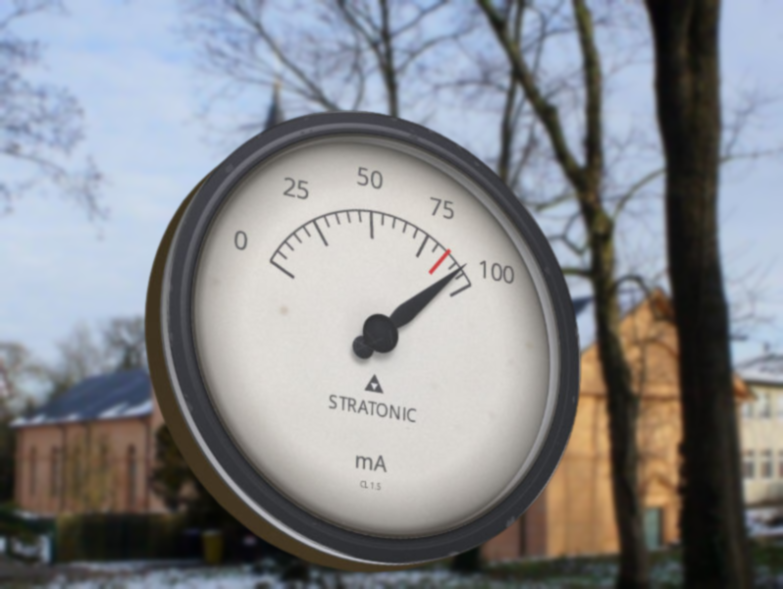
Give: 92.5,mA
